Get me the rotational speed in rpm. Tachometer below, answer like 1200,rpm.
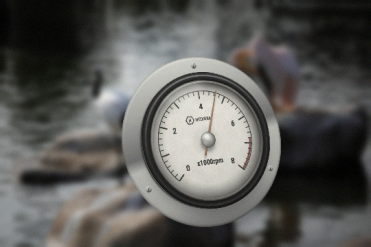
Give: 4600,rpm
